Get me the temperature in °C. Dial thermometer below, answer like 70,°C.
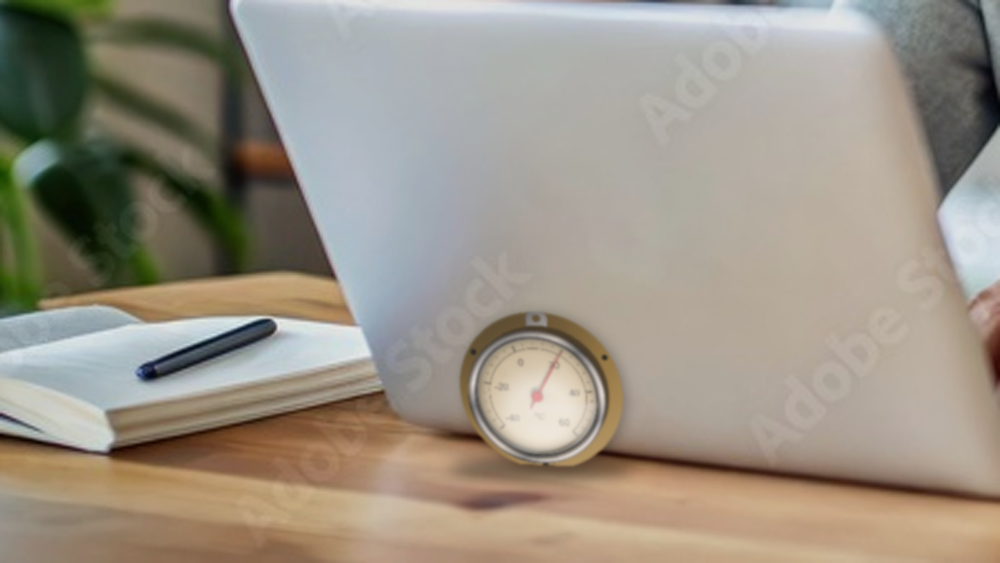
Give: 20,°C
